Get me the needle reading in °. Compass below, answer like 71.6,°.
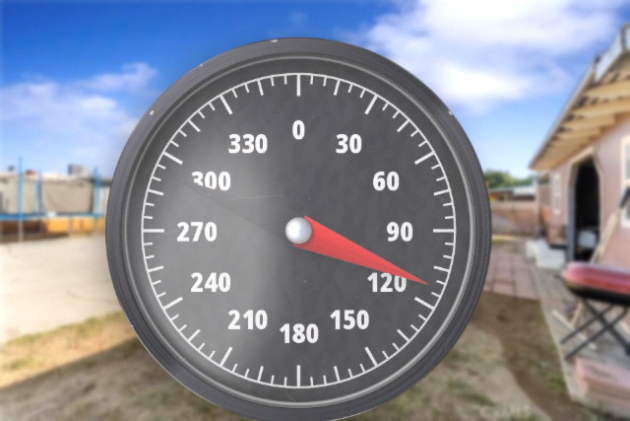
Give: 112.5,°
